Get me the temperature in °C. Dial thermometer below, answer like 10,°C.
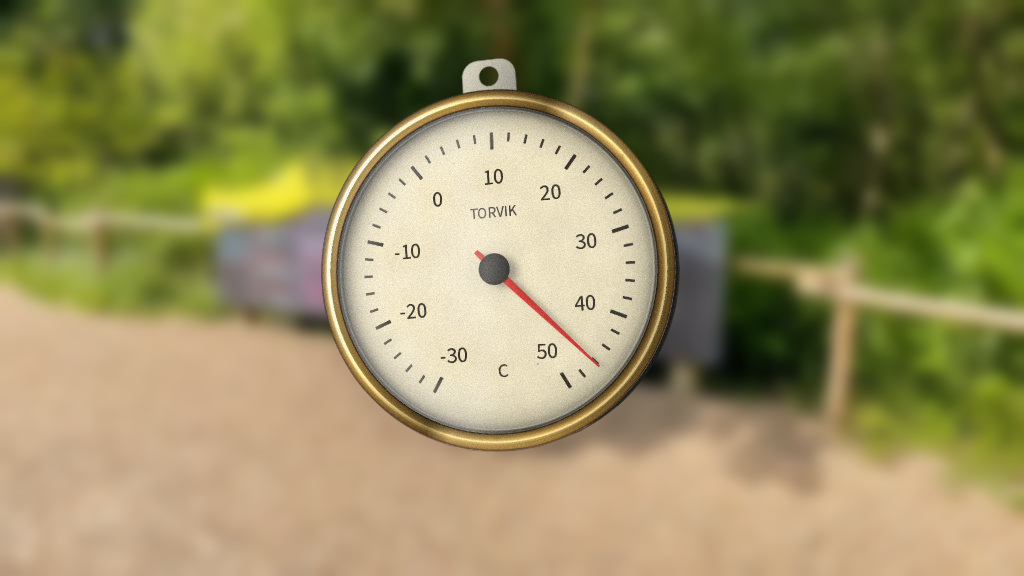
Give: 46,°C
